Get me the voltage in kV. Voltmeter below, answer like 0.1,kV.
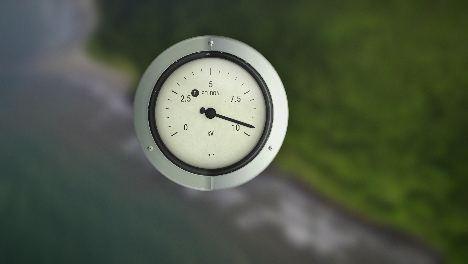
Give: 9.5,kV
